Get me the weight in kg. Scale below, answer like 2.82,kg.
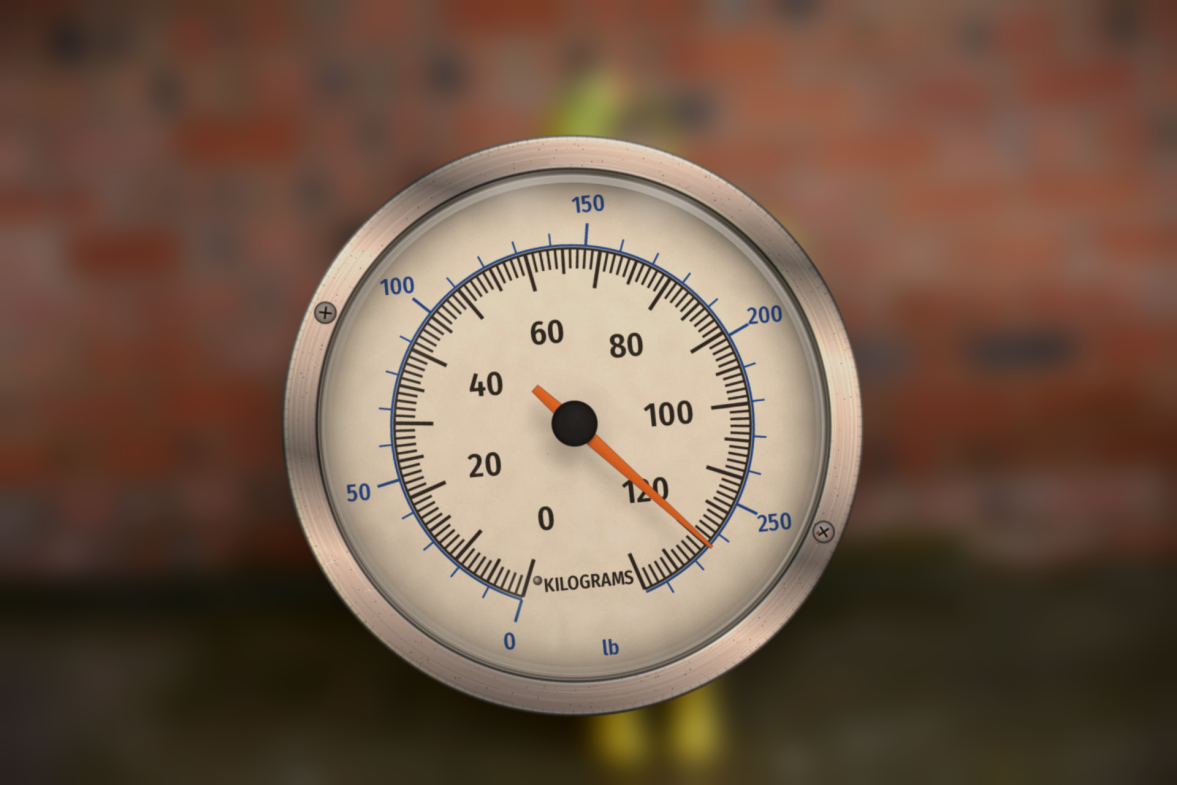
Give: 120,kg
